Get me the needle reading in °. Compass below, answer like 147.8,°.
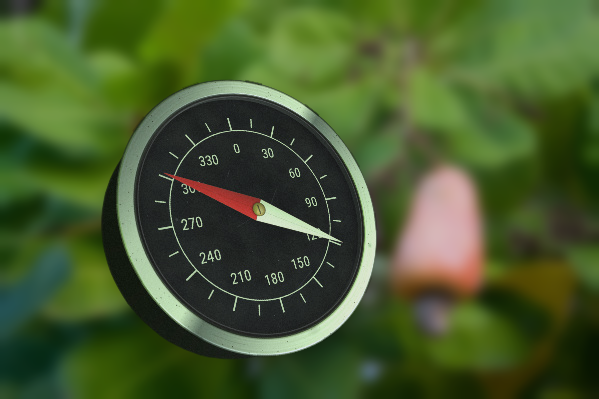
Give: 300,°
